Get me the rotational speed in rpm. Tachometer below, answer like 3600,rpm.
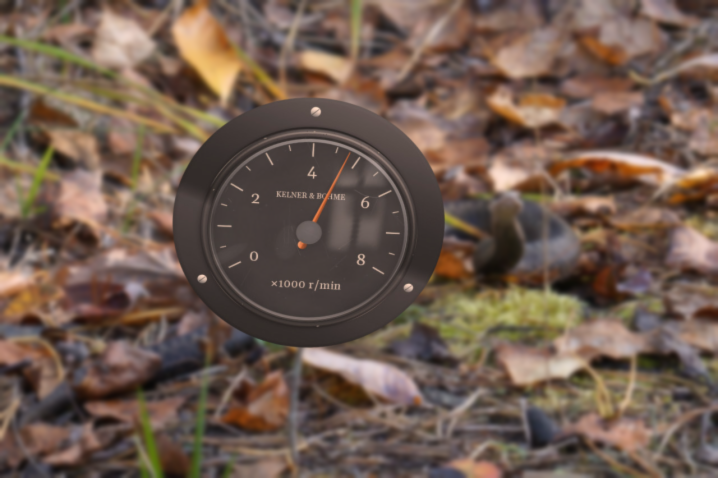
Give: 4750,rpm
